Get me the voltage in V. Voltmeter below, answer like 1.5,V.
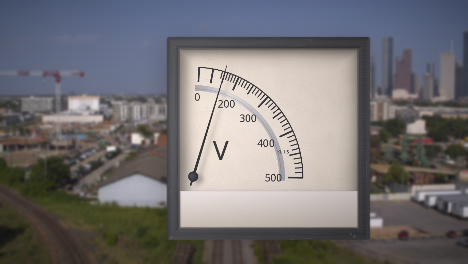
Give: 150,V
